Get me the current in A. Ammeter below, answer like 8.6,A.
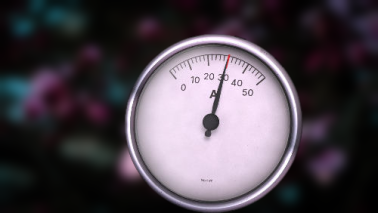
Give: 30,A
